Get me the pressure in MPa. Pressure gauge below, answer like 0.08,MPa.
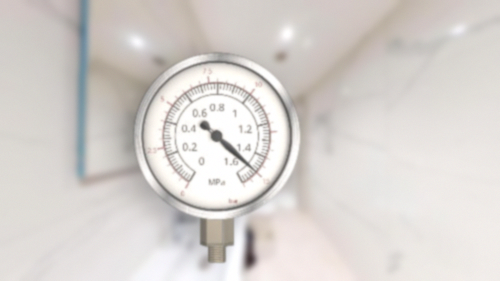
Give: 1.5,MPa
